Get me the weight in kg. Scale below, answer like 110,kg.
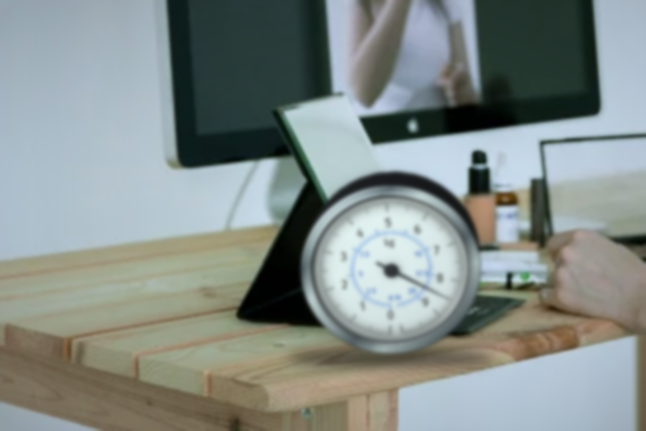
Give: 8.5,kg
